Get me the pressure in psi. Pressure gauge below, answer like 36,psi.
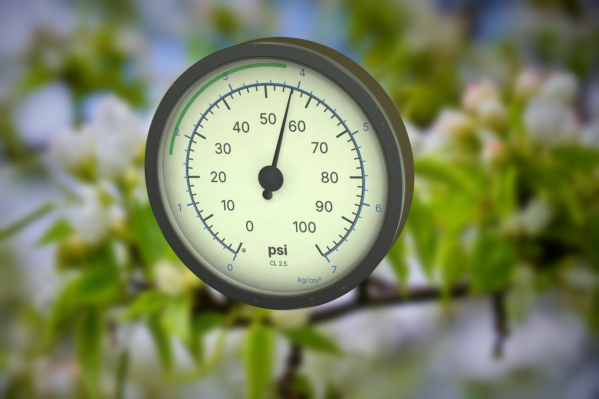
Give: 56,psi
